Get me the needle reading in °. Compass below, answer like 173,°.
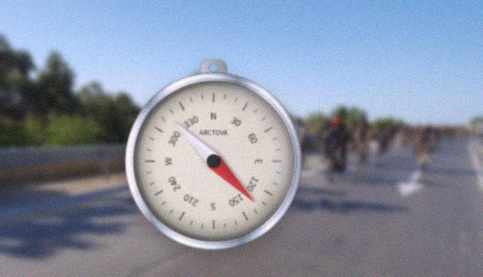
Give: 135,°
